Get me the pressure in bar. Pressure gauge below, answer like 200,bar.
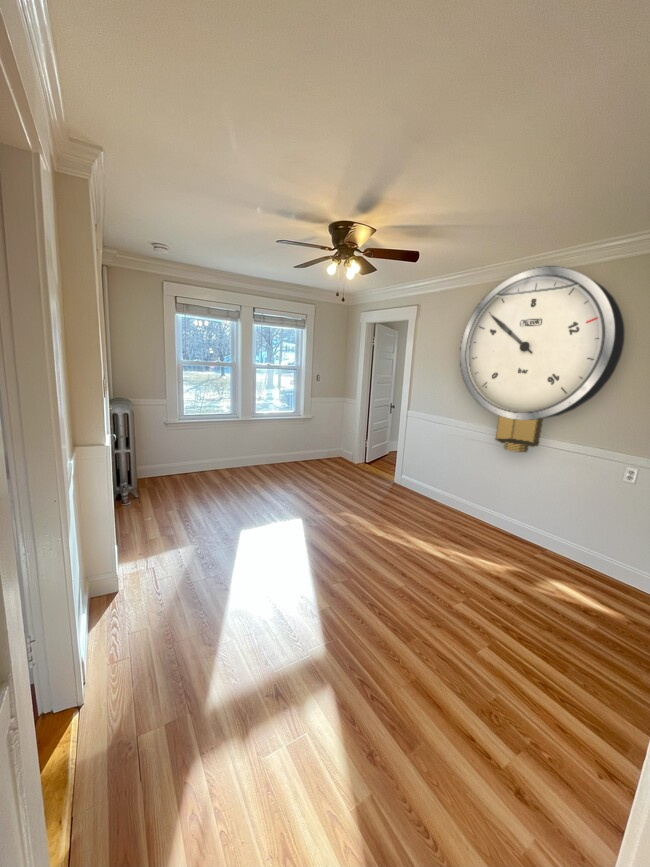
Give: 5,bar
